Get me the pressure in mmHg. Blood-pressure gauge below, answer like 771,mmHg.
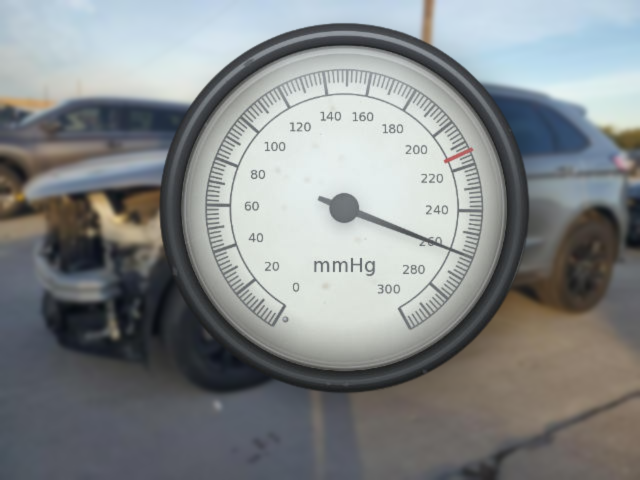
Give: 260,mmHg
